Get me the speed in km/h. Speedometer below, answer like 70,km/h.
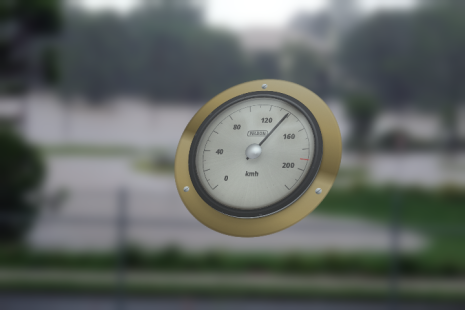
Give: 140,km/h
